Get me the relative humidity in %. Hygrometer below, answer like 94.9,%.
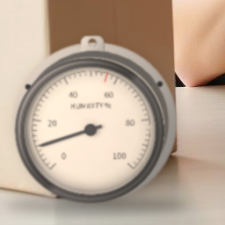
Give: 10,%
